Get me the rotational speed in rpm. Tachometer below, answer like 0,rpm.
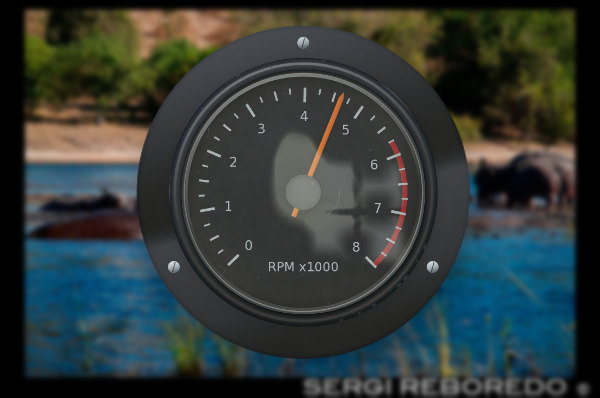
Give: 4625,rpm
